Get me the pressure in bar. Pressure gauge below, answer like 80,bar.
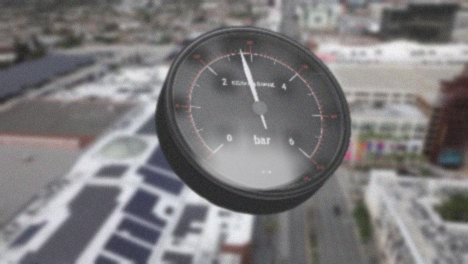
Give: 2.75,bar
